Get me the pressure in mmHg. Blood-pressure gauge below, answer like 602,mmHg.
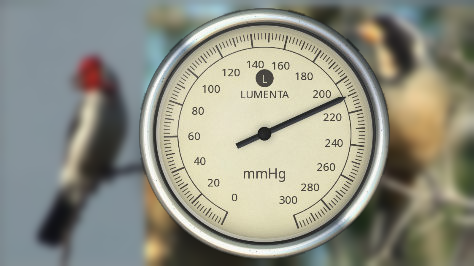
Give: 210,mmHg
